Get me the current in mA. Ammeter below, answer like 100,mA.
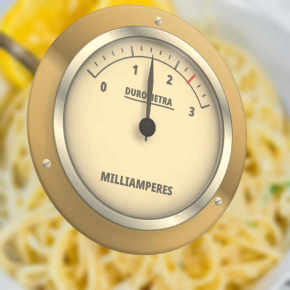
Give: 1.4,mA
